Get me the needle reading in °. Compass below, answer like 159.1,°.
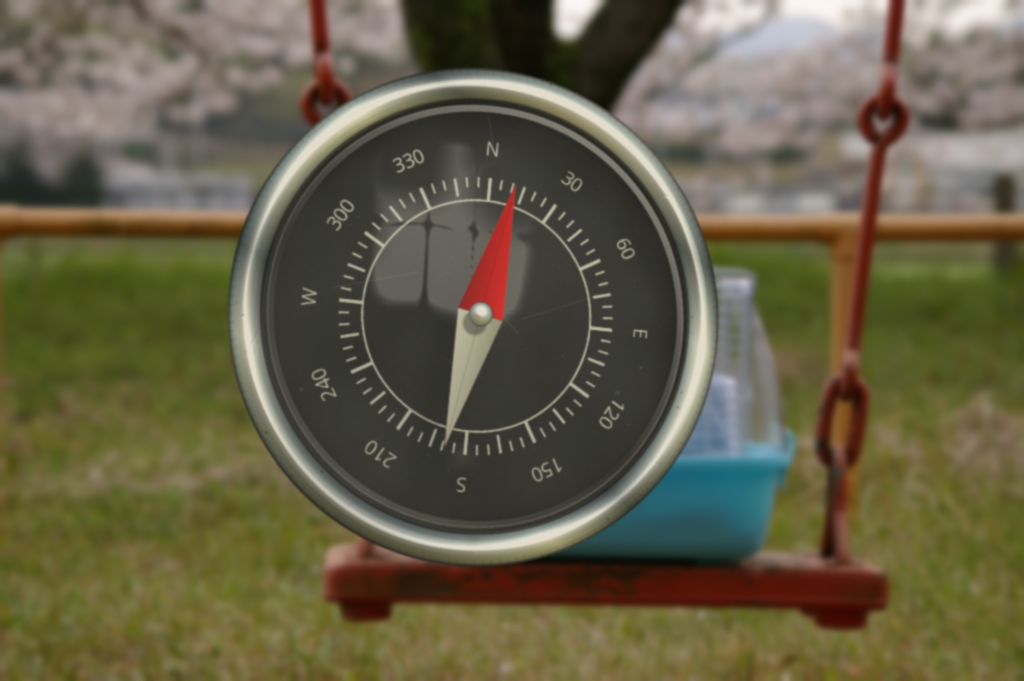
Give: 10,°
